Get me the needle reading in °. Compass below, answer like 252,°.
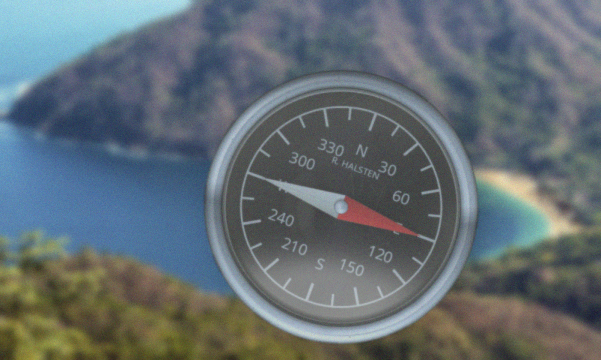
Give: 90,°
